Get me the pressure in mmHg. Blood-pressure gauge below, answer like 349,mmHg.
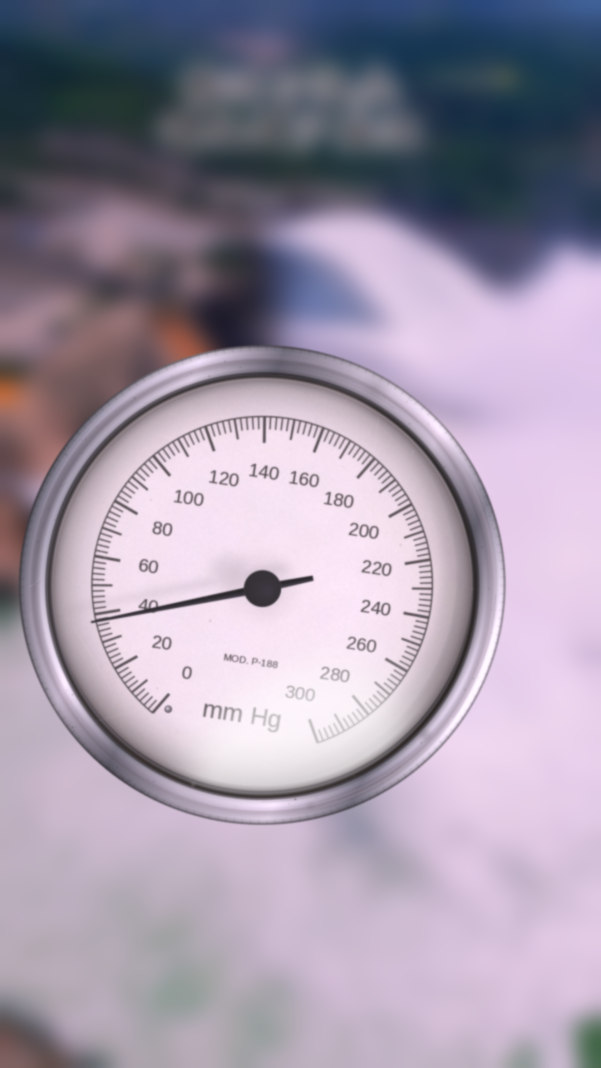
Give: 38,mmHg
